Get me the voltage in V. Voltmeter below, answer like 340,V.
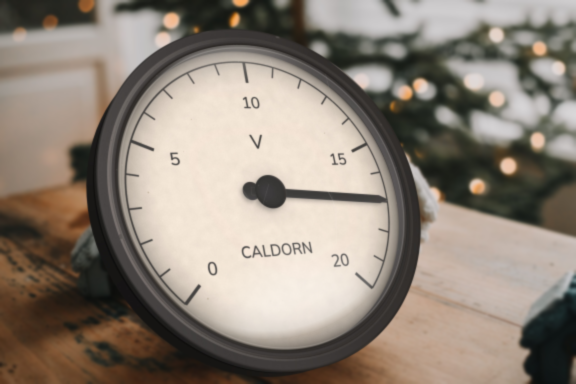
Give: 17,V
